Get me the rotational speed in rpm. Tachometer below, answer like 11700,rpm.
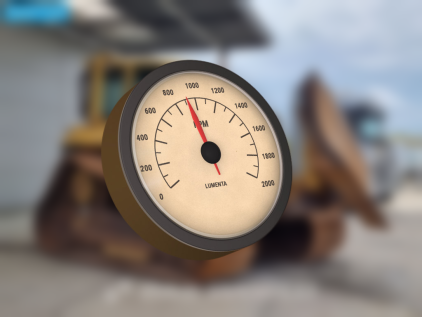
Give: 900,rpm
